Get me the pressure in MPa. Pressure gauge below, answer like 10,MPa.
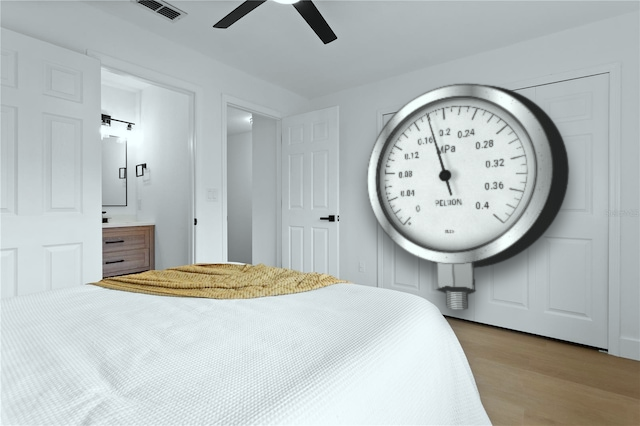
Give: 0.18,MPa
